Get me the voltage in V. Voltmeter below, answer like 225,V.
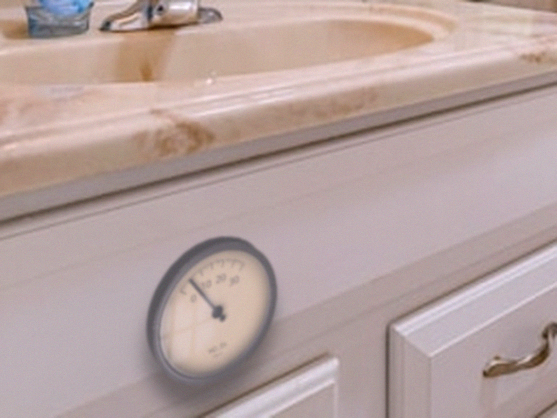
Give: 5,V
